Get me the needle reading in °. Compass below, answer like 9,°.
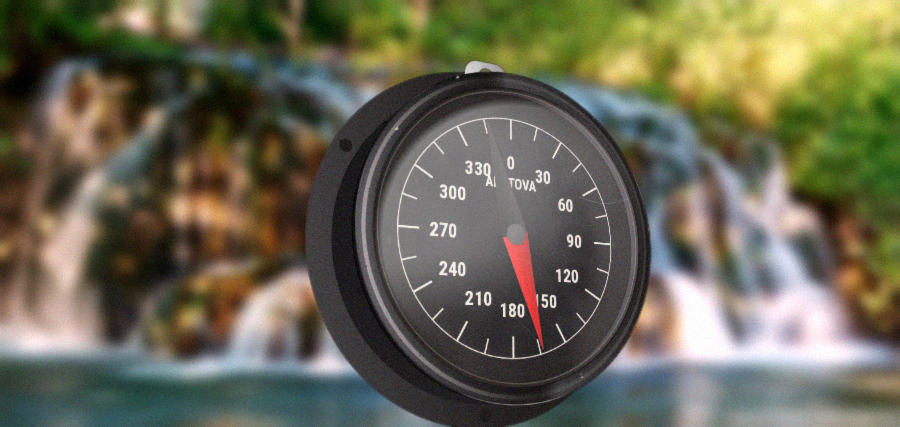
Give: 165,°
